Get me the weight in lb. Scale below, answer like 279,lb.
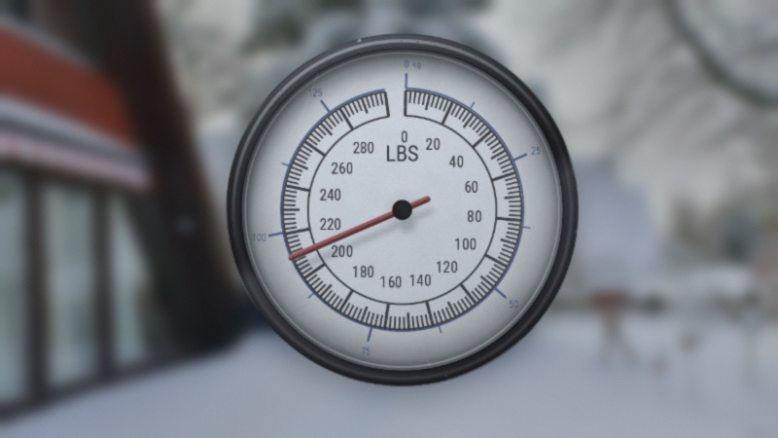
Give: 210,lb
